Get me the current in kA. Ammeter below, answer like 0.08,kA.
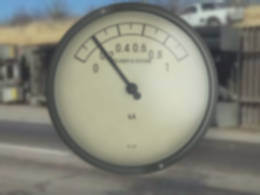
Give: 0.2,kA
